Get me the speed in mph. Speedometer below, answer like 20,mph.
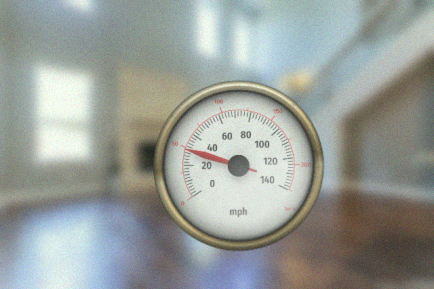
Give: 30,mph
